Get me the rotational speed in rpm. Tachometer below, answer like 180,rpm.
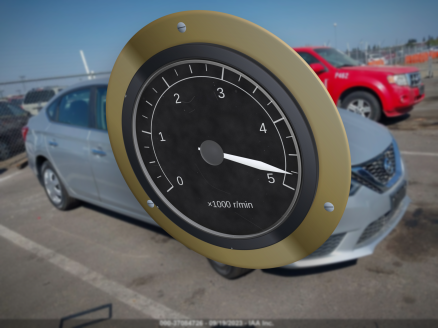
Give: 4750,rpm
